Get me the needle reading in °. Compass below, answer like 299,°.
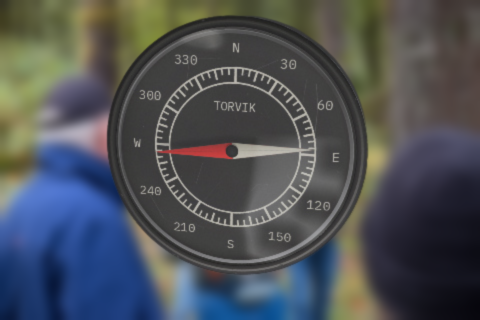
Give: 265,°
